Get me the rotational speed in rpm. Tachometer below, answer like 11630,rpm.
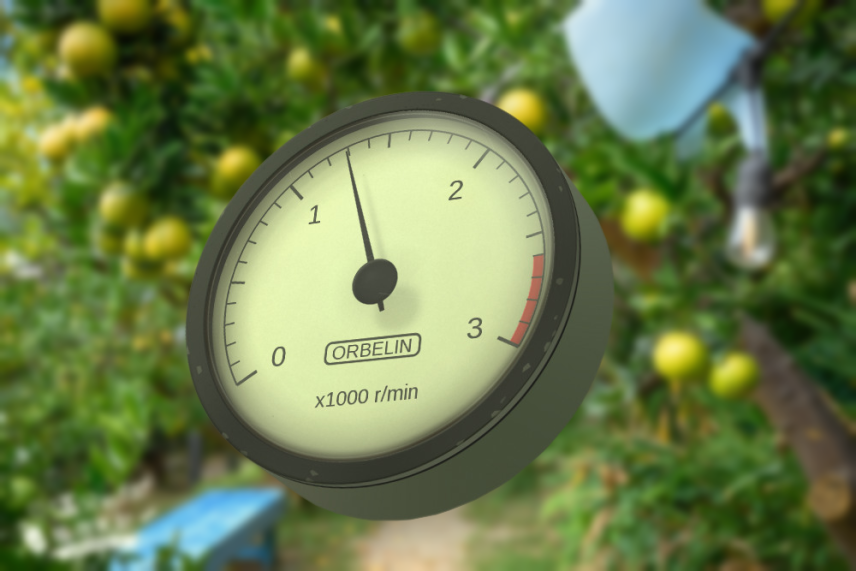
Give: 1300,rpm
